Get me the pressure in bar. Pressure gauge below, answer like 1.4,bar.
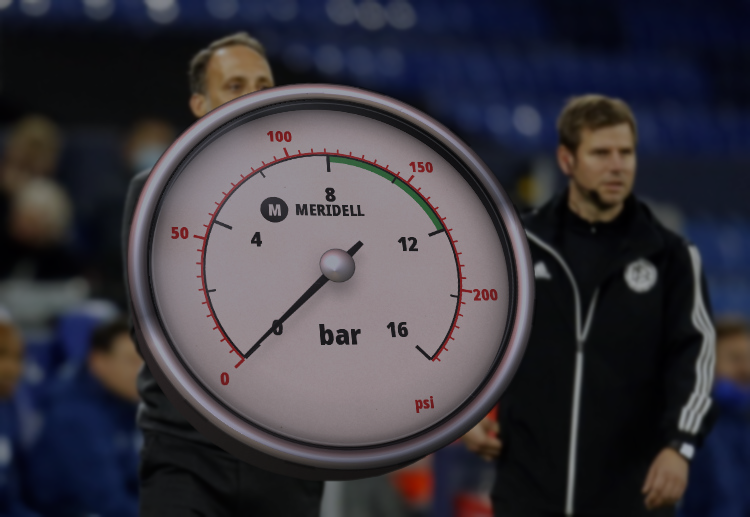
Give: 0,bar
